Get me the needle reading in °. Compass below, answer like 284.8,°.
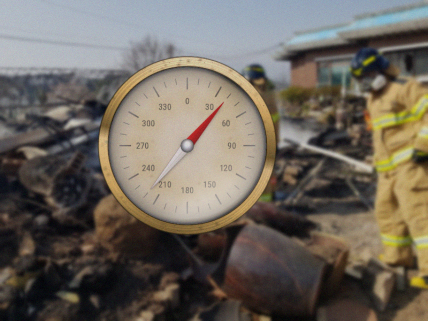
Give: 40,°
